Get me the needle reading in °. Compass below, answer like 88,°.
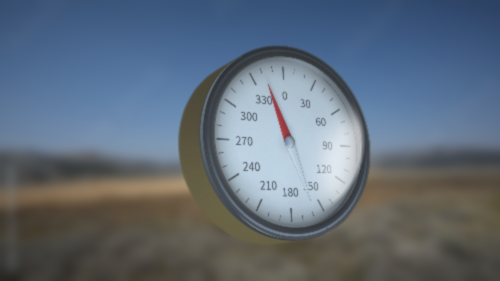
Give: 340,°
